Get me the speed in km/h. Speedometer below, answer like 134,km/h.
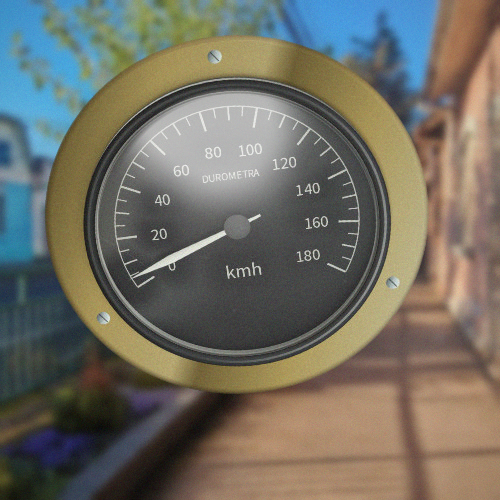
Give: 5,km/h
